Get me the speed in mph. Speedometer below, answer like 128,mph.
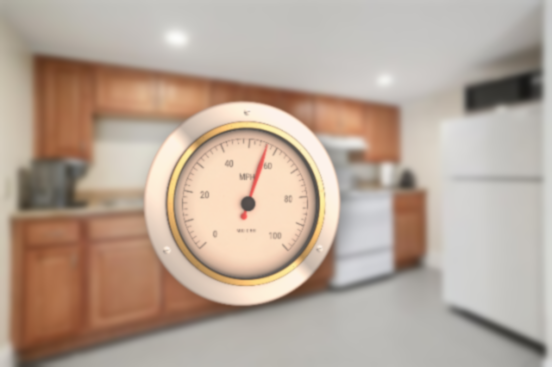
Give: 56,mph
